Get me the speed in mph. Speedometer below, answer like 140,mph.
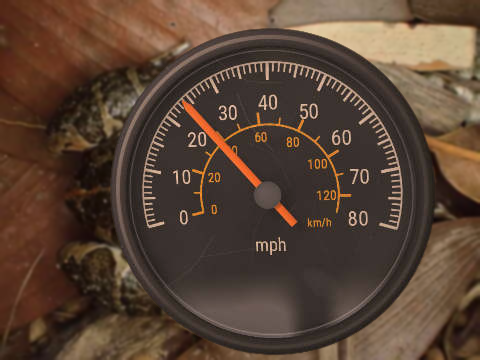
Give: 24,mph
